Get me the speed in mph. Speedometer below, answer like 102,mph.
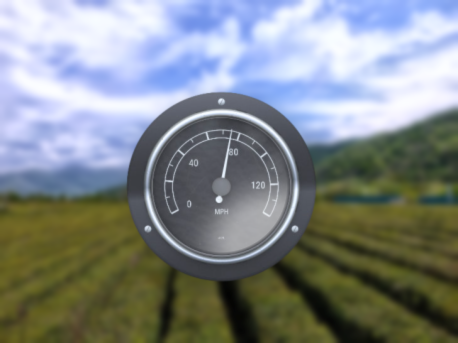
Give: 75,mph
